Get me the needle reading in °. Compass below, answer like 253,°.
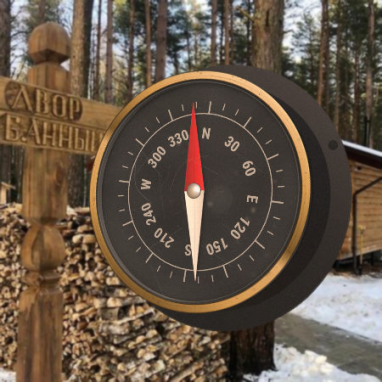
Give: 350,°
